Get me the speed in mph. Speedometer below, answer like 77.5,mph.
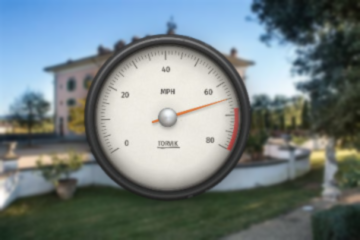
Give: 65,mph
